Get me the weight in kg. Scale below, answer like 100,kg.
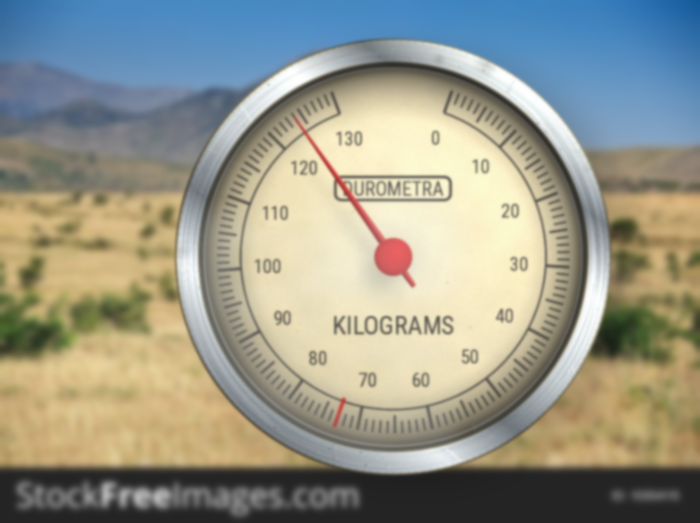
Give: 124,kg
